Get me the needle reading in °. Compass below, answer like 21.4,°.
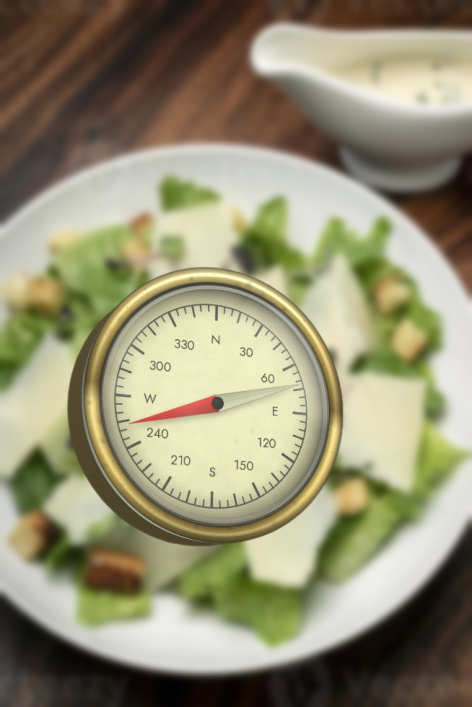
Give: 252.5,°
